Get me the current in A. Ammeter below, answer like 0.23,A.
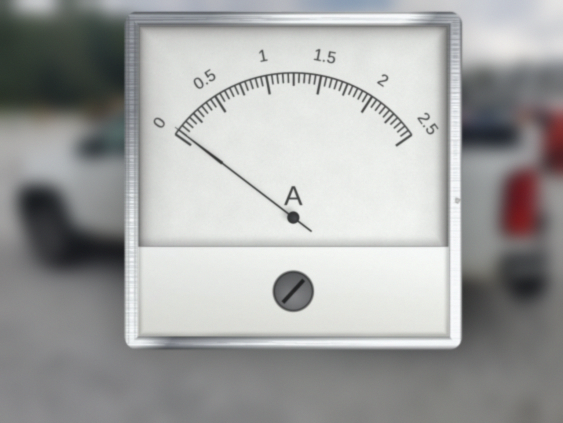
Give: 0.05,A
